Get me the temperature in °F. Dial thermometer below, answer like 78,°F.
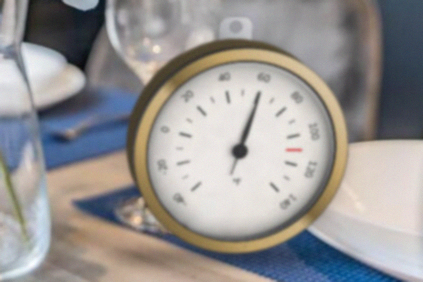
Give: 60,°F
